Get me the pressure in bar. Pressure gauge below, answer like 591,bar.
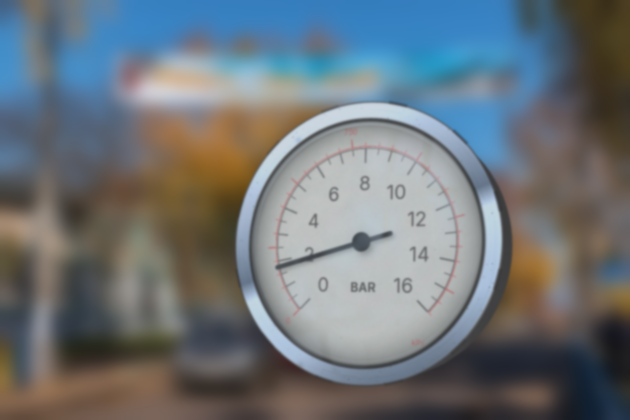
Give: 1.75,bar
